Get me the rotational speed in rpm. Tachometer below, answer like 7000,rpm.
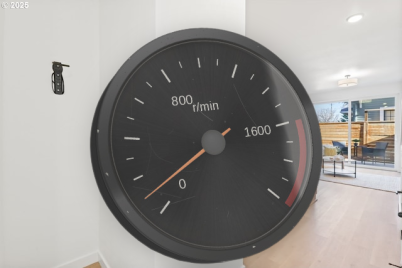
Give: 100,rpm
